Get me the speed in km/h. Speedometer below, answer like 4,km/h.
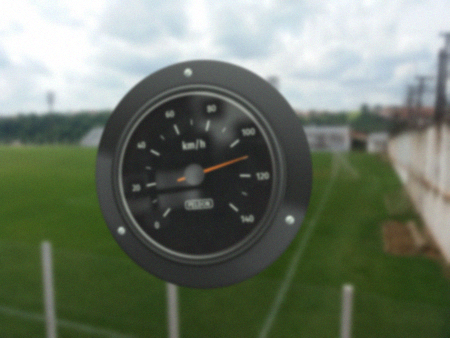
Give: 110,km/h
